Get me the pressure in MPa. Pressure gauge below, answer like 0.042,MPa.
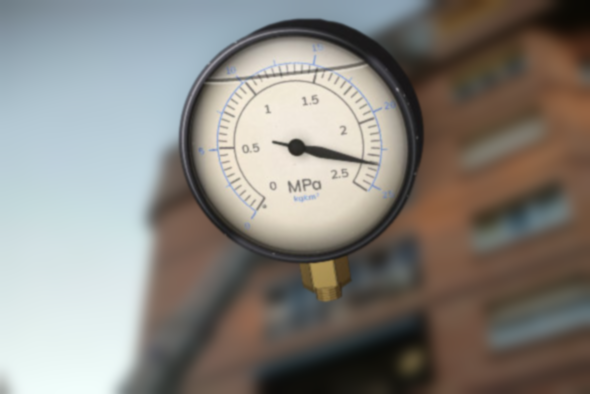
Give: 2.3,MPa
